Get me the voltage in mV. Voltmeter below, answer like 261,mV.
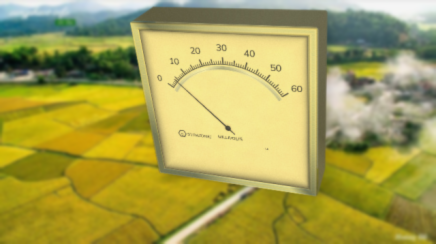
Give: 5,mV
